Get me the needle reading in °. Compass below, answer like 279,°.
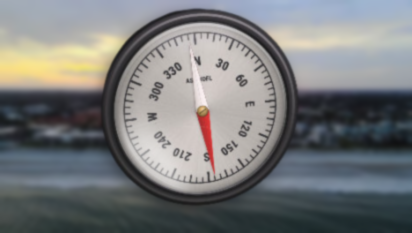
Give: 175,°
